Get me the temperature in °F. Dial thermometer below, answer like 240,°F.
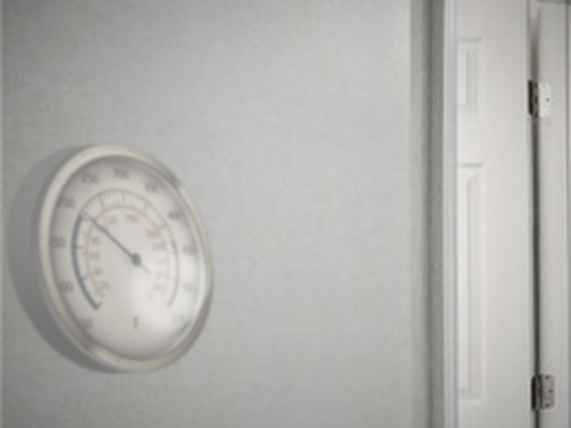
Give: 200,°F
